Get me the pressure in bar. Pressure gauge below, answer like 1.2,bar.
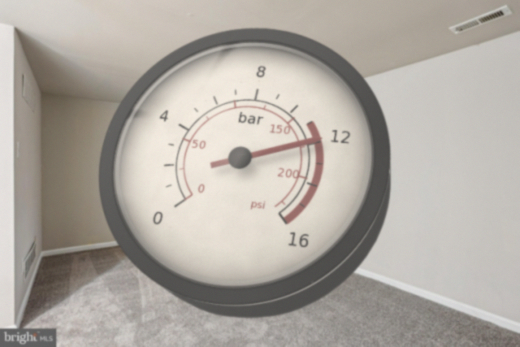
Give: 12,bar
